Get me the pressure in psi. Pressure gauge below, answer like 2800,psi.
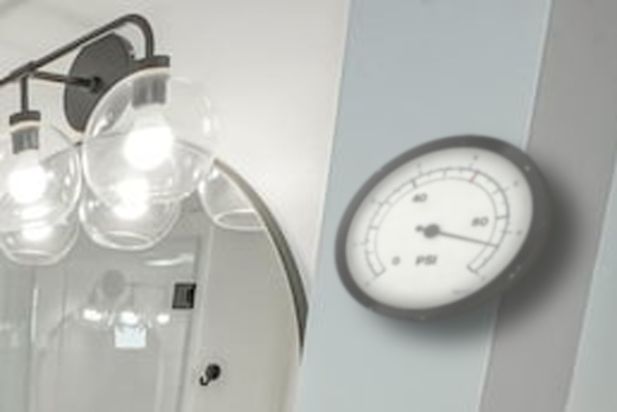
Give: 90,psi
